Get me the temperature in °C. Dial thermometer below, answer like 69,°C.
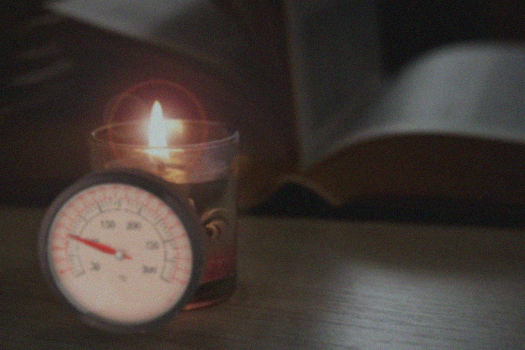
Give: 100,°C
